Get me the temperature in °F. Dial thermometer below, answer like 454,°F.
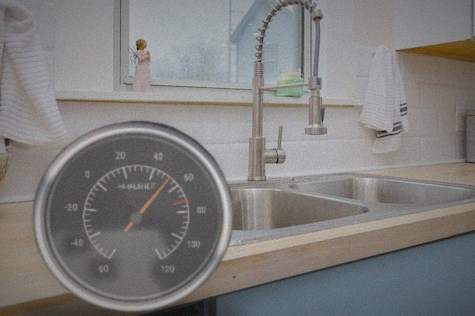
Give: 52,°F
